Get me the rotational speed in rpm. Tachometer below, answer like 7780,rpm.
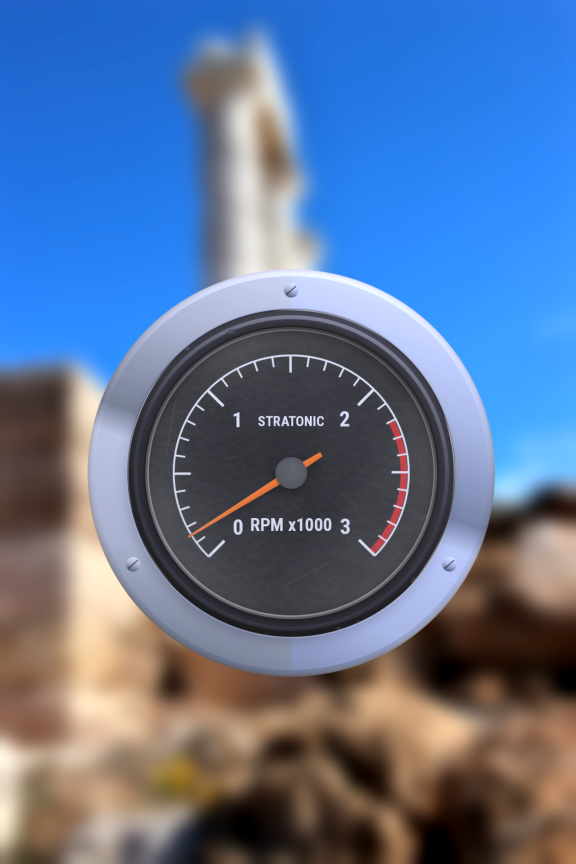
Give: 150,rpm
